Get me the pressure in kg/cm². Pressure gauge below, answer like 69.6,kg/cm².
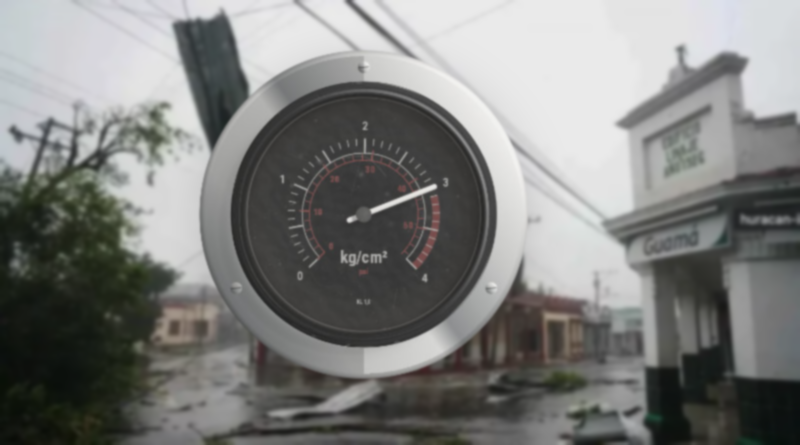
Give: 3,kg/cm²
